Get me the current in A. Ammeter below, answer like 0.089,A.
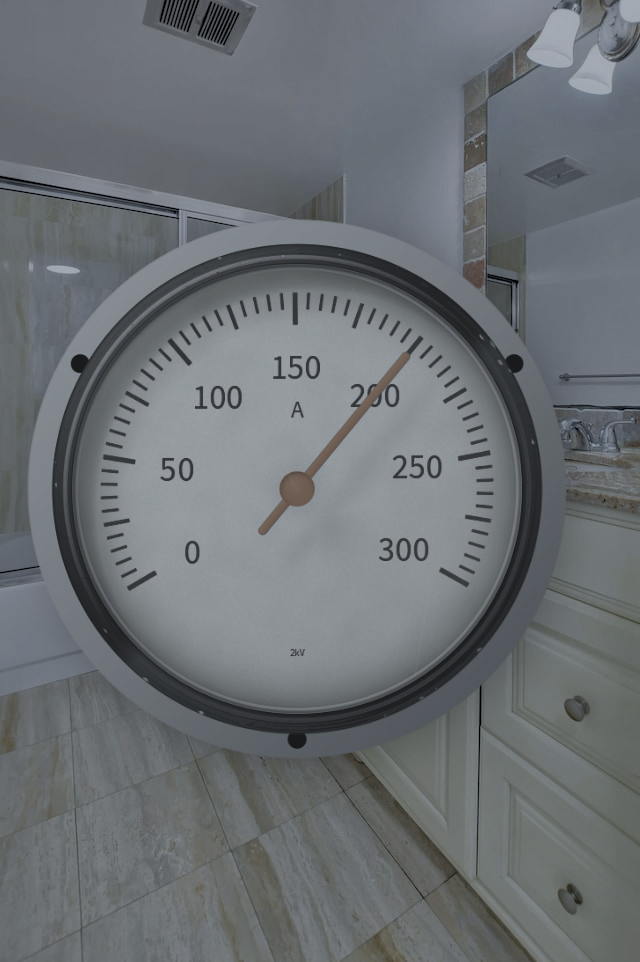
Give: 200,A
